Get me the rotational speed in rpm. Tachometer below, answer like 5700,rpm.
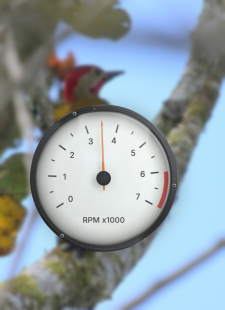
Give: 3500,rpm
